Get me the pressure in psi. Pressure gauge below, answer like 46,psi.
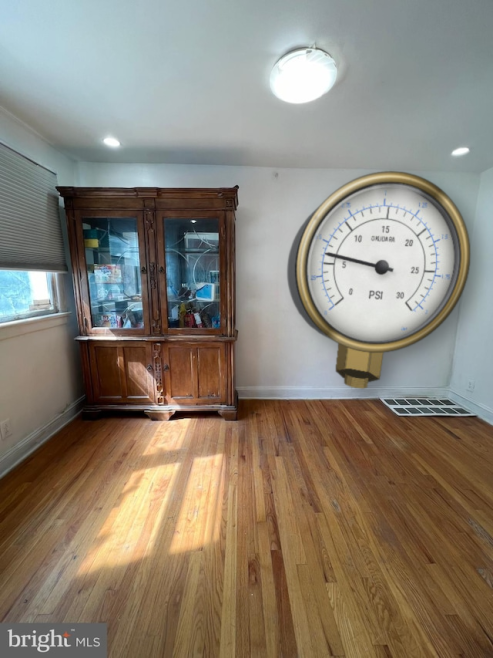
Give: 6,psi
